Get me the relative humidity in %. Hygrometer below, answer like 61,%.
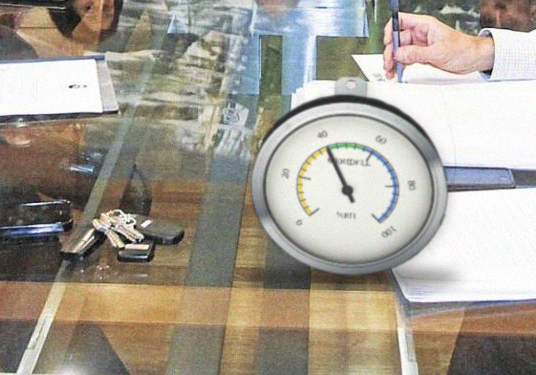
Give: 40,%
